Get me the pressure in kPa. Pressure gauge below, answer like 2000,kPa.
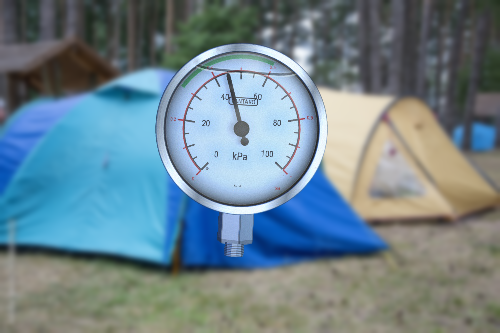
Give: 45,kPa
